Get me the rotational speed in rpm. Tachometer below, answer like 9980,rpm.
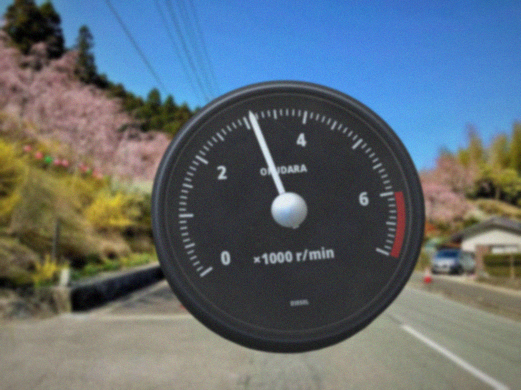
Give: 3100,rpm
